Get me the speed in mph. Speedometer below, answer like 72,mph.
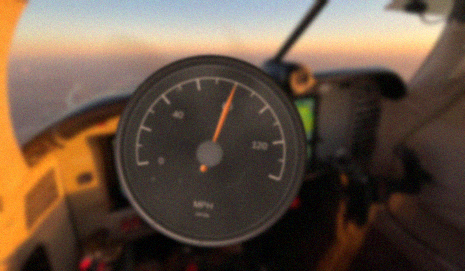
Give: 80,mph
